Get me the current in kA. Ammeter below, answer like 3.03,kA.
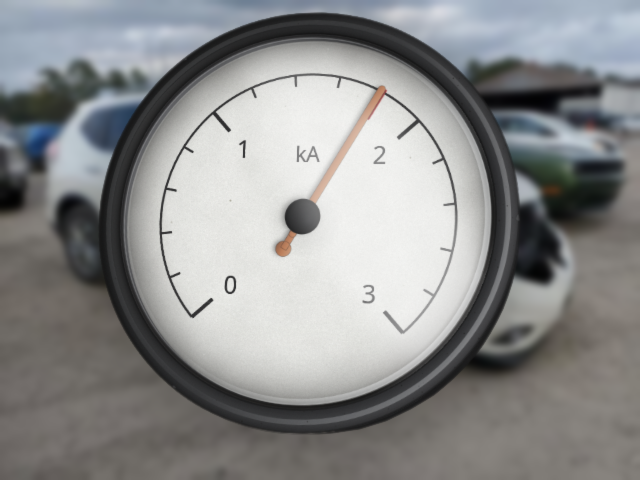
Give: 1.8,kA
